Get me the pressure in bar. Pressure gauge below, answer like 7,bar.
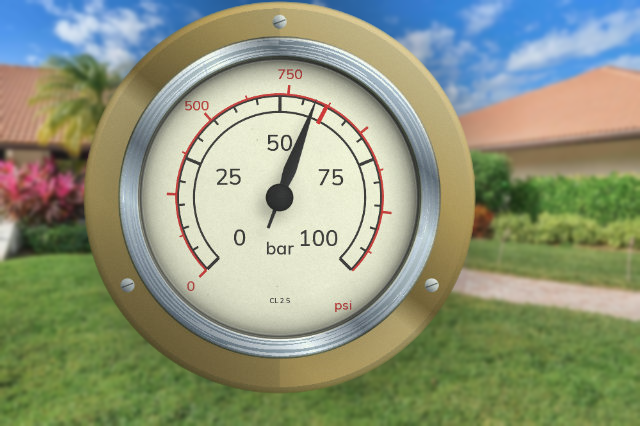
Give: 57.5,bar
